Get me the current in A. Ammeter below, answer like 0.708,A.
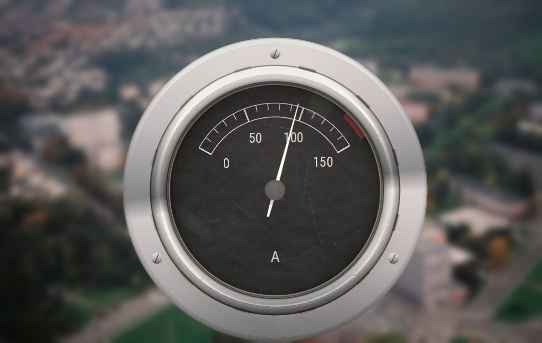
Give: 95,A
